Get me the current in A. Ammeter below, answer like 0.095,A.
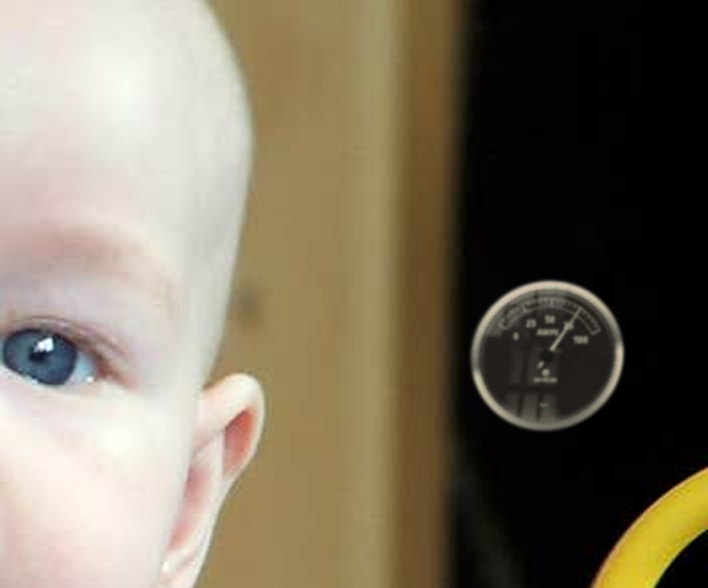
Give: 75,A
